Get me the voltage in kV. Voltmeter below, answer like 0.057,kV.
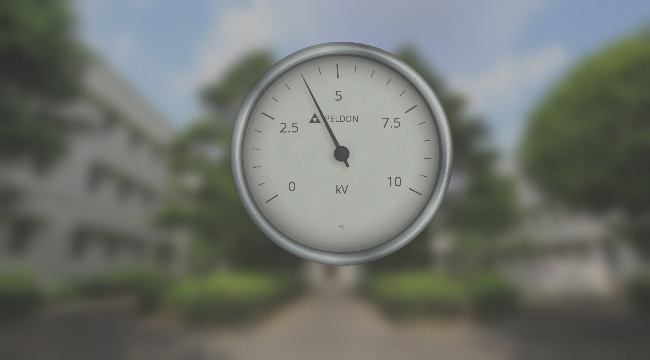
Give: 4,kV
